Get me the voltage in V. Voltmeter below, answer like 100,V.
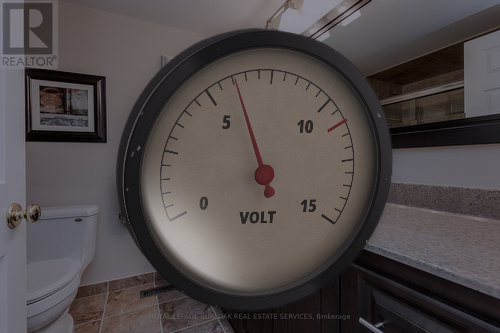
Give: 6,V
